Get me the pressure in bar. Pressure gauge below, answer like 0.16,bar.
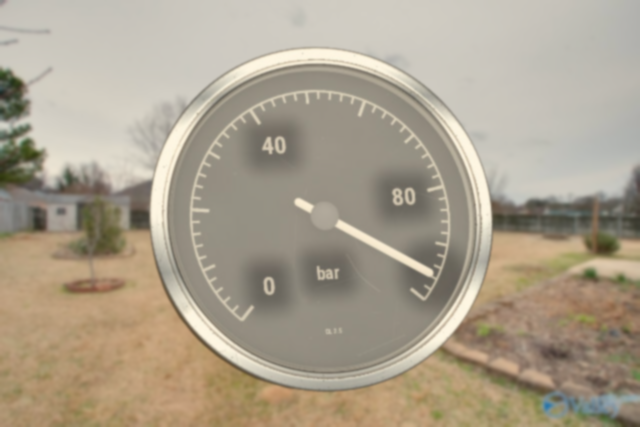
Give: 96,bar
